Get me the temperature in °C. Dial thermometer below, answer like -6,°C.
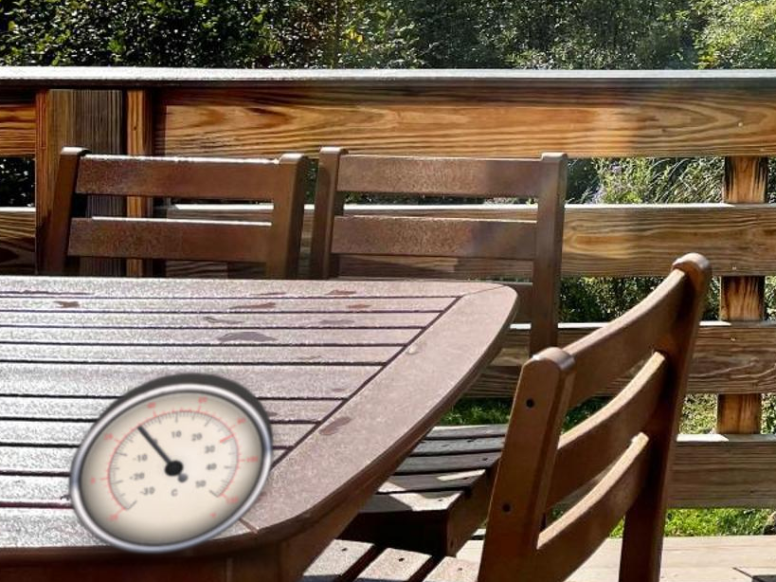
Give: 0,°C
